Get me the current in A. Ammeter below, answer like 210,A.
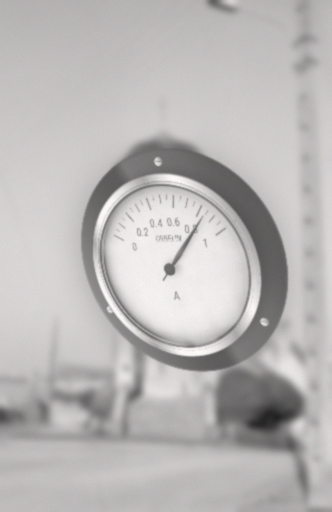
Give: 0.85,A
